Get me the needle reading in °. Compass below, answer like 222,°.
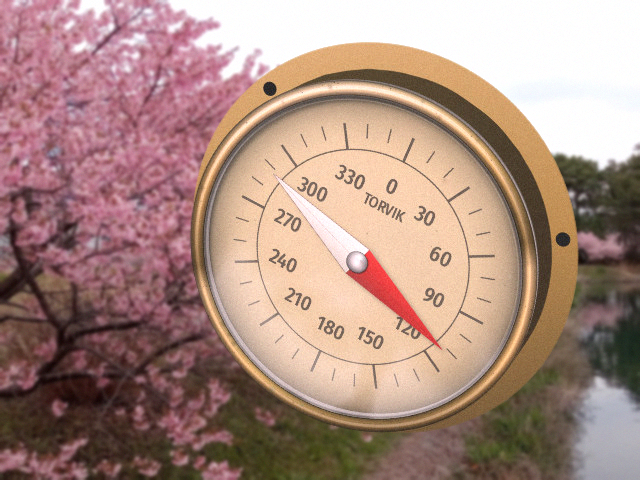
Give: 110,°
